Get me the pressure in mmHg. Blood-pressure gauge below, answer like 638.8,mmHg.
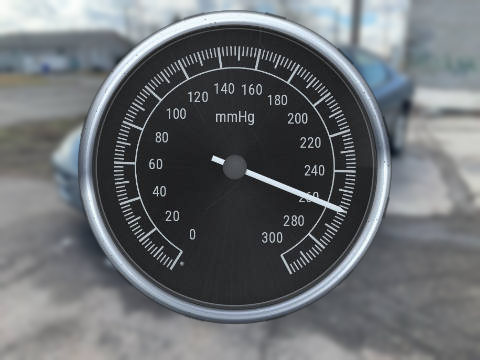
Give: 260,mmHg
